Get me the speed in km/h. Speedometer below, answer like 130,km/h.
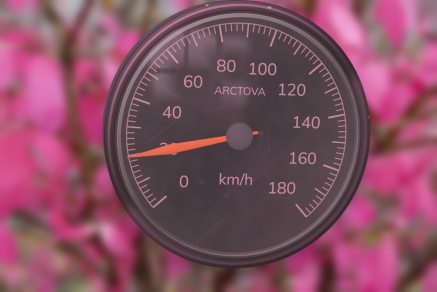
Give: 20,km/h
